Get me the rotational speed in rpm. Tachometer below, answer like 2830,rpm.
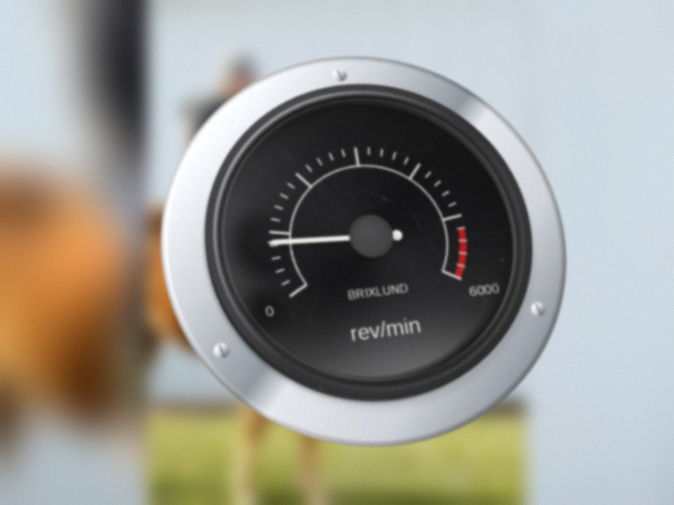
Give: 800,rpm
